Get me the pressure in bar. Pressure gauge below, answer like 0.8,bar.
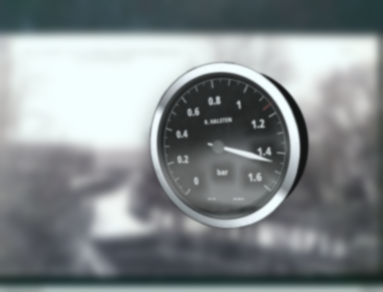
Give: 1.45,bar
